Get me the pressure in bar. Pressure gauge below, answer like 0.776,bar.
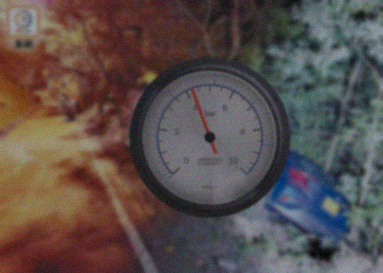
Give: 4.25,bar
